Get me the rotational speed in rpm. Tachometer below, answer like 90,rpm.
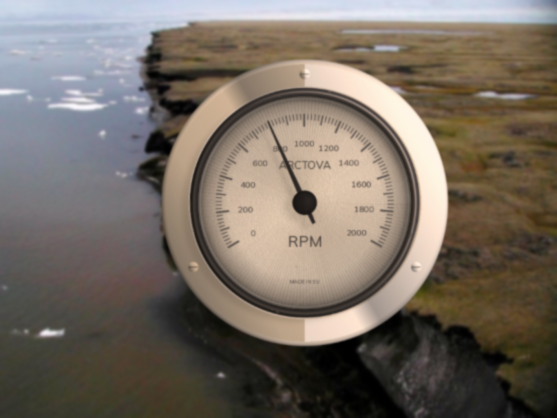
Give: 800,rpm
